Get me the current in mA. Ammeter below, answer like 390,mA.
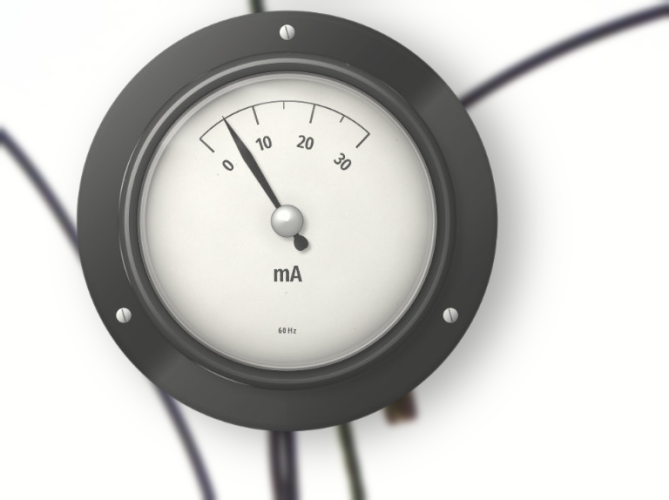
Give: 5,mA
